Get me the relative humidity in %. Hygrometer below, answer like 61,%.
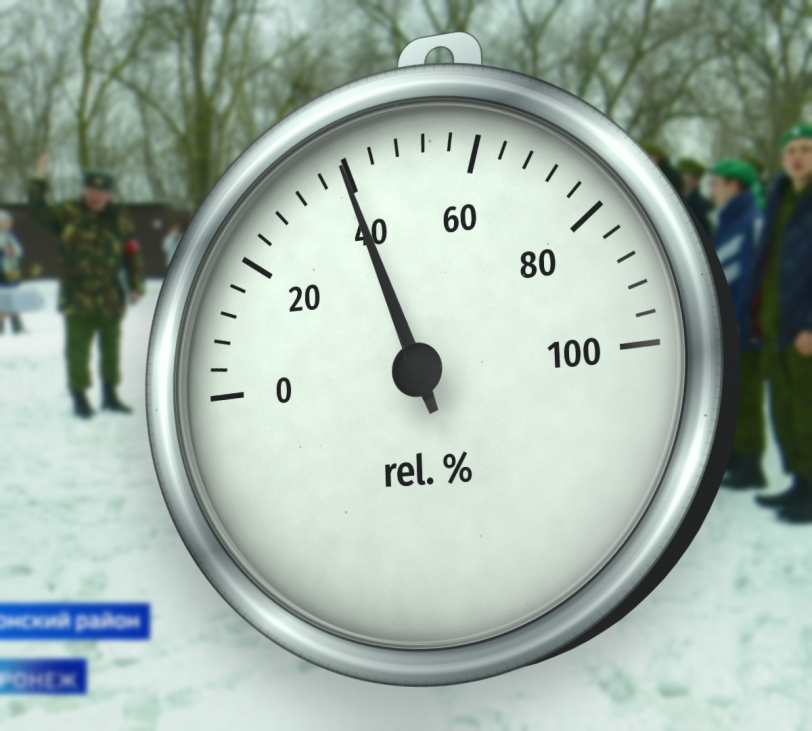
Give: 40,%
